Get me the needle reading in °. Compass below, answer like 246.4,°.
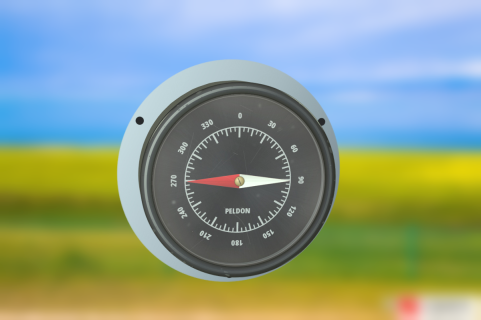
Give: 270,°
